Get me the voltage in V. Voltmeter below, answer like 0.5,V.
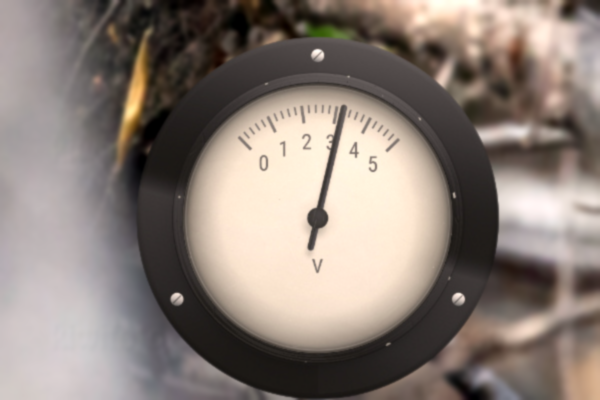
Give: 3.2,V
